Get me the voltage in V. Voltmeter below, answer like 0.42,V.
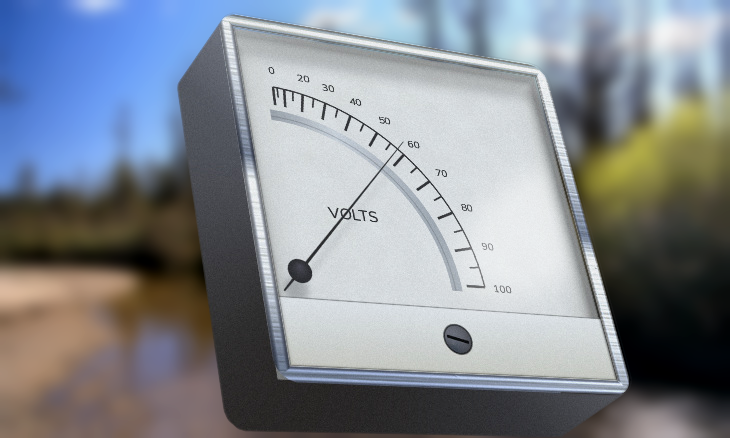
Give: 57.5,V
